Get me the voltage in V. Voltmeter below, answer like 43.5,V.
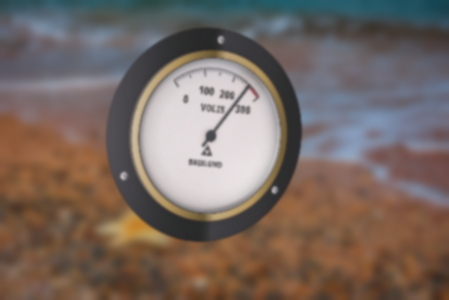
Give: 250,V
